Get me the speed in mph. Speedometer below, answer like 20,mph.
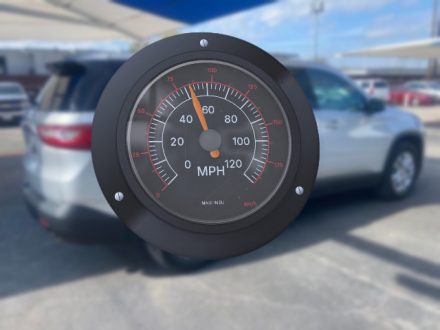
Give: 52,mph
